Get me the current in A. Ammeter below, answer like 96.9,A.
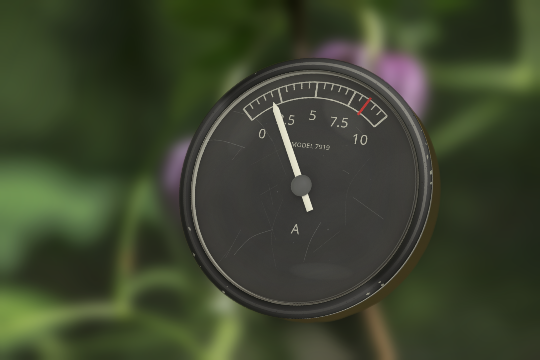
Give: 2,A
